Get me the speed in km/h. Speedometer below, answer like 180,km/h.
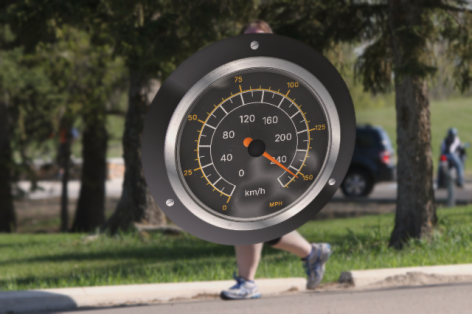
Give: 245,km/h
